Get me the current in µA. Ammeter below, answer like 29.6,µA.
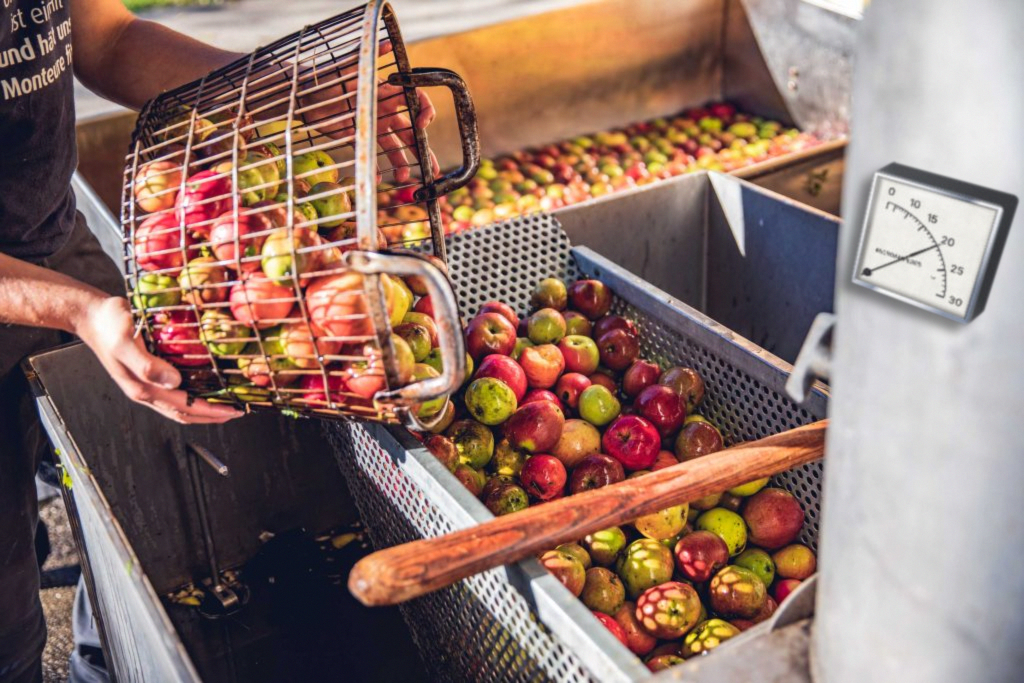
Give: 20,µA
